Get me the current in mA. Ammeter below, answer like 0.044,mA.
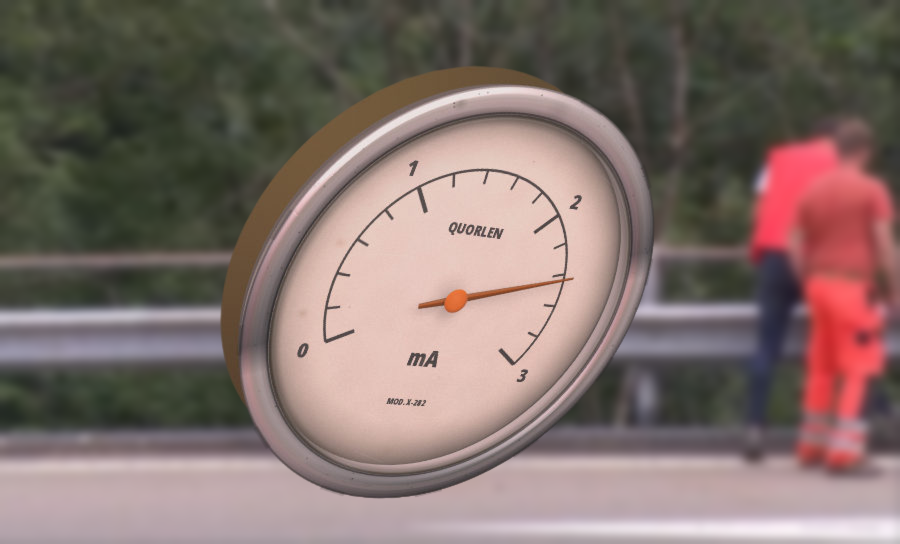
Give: 2.4,mA
